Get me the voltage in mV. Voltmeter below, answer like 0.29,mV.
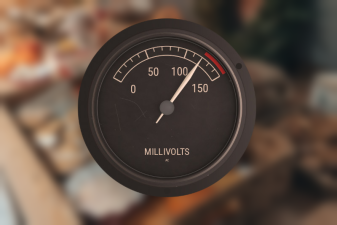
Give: 120,mV
